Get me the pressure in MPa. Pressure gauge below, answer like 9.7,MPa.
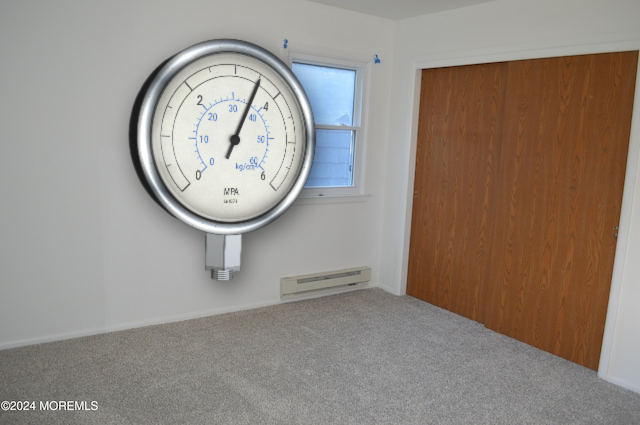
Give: 3.5,MPa
